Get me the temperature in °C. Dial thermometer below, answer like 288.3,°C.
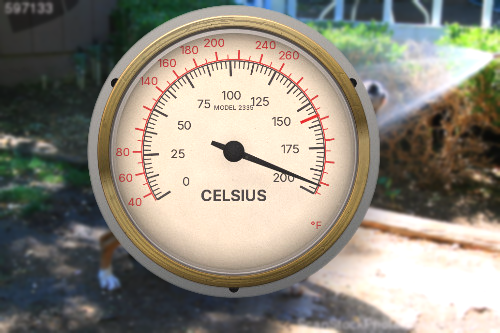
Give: 195,°C
